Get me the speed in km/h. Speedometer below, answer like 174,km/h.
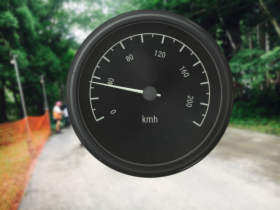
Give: 35,km/h
